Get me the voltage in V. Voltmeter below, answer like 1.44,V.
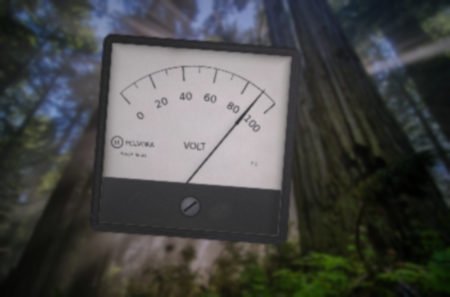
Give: 90,V
